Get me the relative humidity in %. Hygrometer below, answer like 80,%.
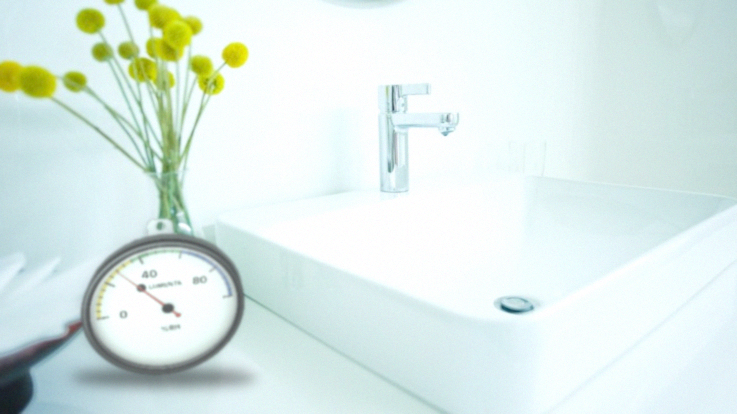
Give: 28,%
